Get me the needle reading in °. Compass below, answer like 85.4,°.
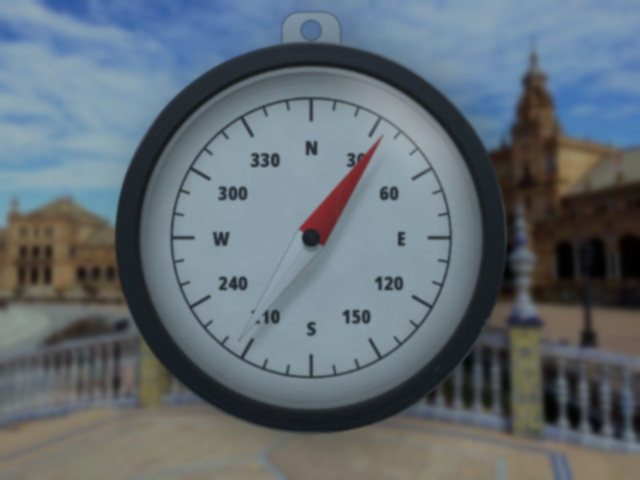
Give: 35,°
